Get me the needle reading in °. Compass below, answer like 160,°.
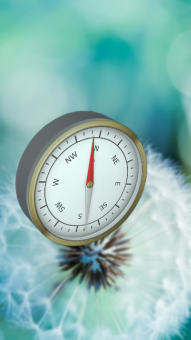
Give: 350,°
